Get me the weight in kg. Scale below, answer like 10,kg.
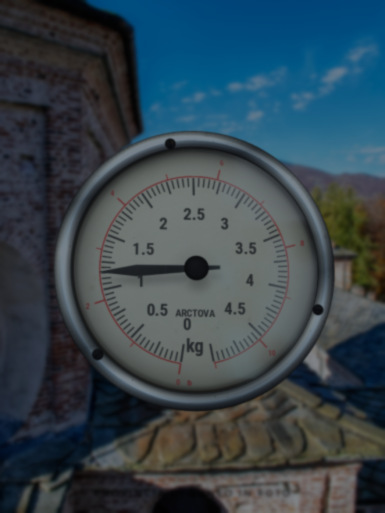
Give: 1.15,kg
